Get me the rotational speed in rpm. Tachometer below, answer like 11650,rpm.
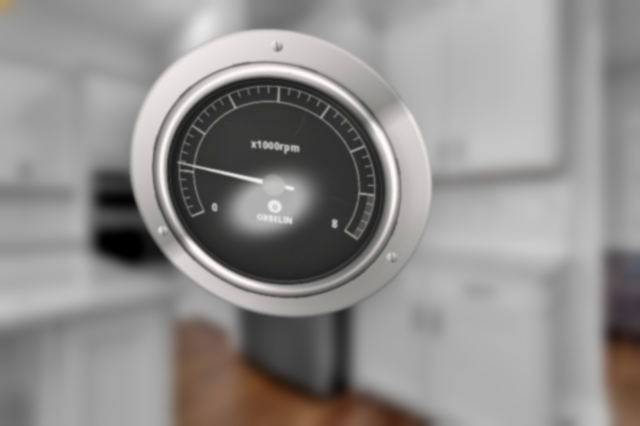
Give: 1200,rpm
